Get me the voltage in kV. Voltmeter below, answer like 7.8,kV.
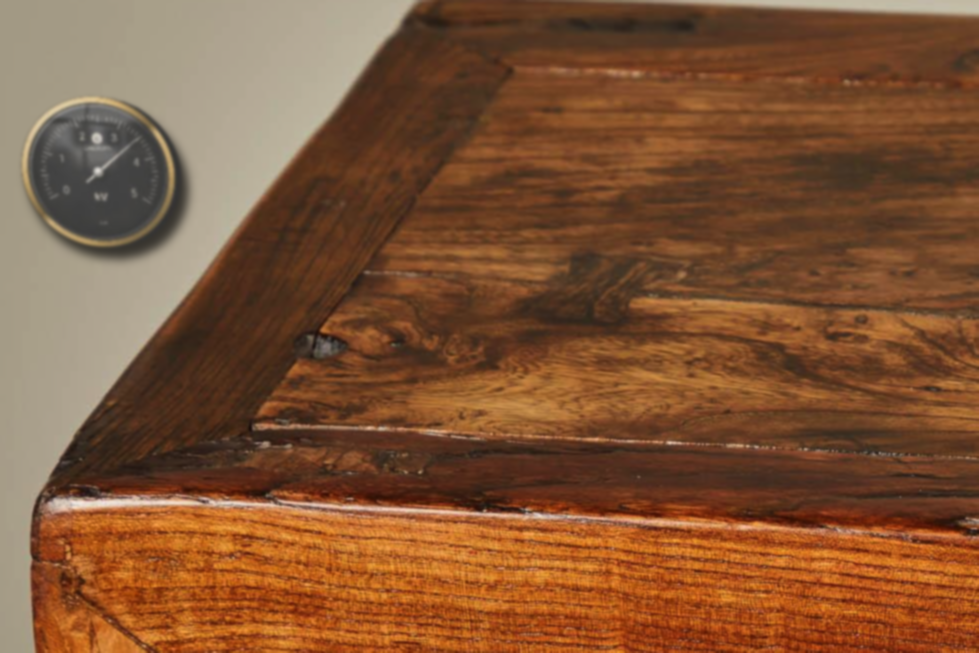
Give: 3.5,kV
